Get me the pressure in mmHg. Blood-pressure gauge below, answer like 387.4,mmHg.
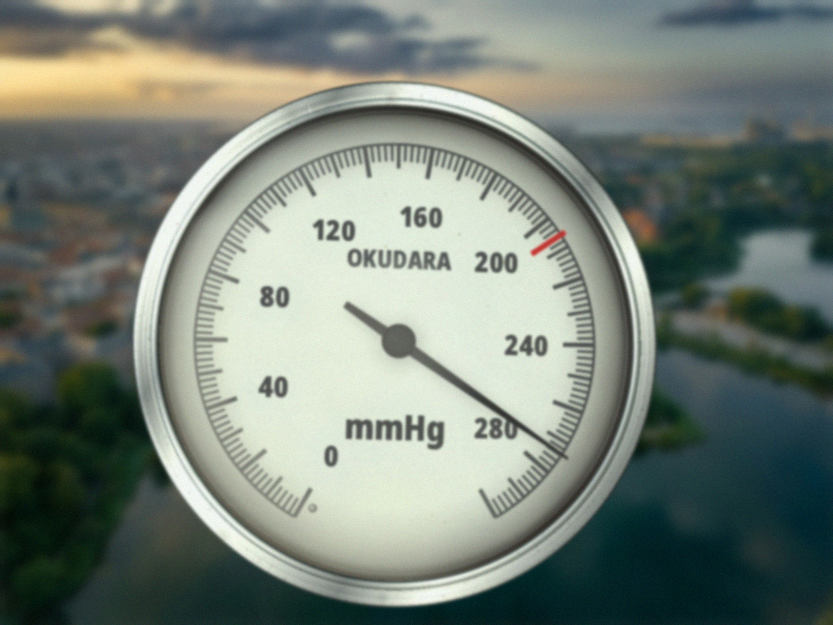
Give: 274,mmHg
